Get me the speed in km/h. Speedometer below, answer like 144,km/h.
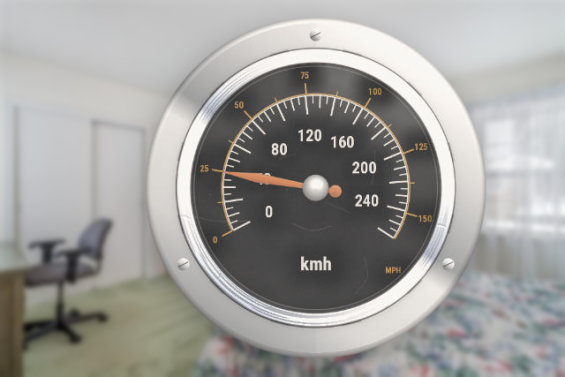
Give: 40,km/h
